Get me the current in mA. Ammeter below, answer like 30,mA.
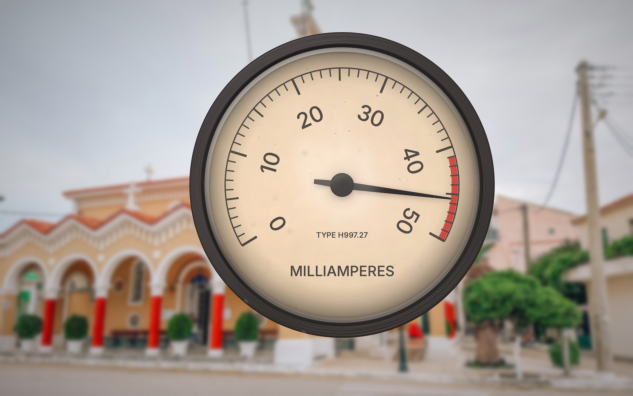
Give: 45.5,mA
